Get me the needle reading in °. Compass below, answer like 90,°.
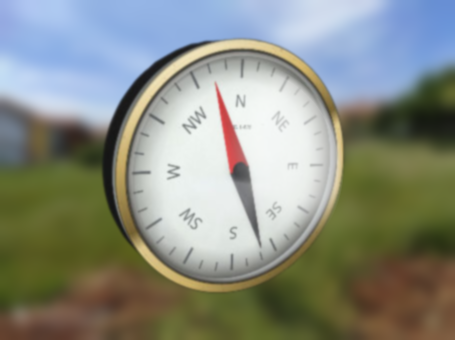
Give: 340,°
